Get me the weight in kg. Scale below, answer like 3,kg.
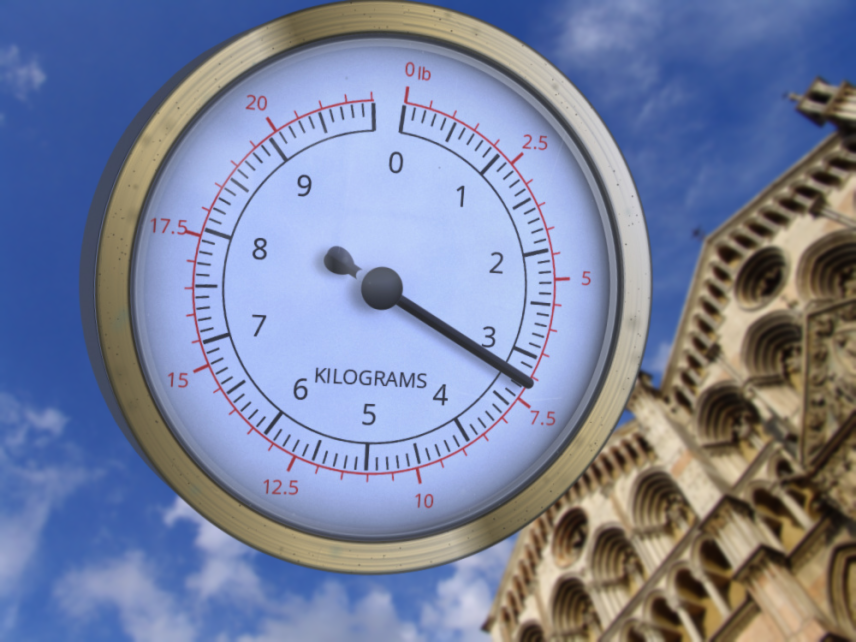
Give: 3.25,kg
